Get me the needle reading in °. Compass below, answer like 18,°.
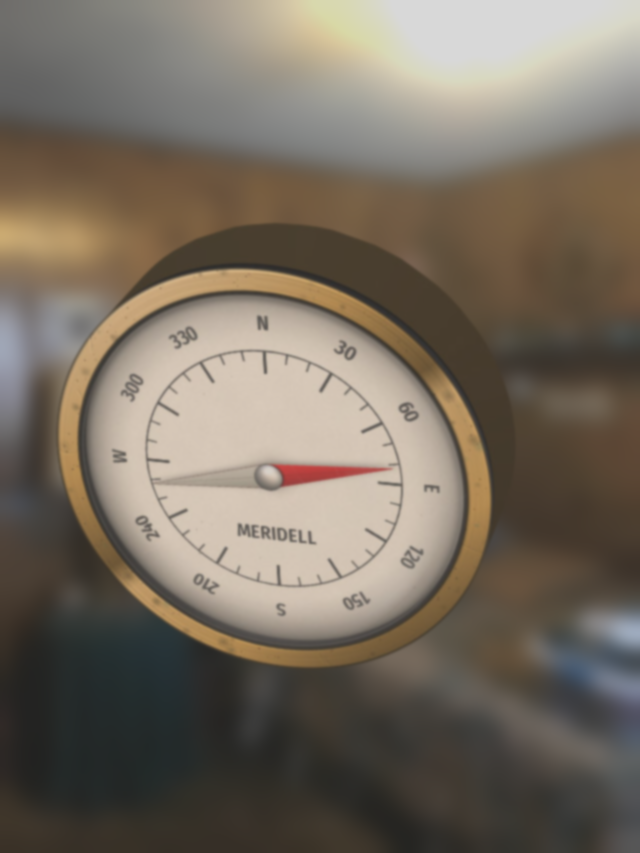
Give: 80,°
